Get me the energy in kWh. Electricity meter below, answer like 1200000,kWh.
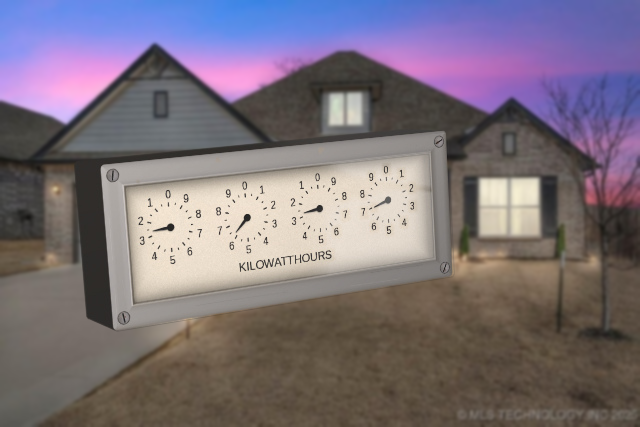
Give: 2627,kWh
